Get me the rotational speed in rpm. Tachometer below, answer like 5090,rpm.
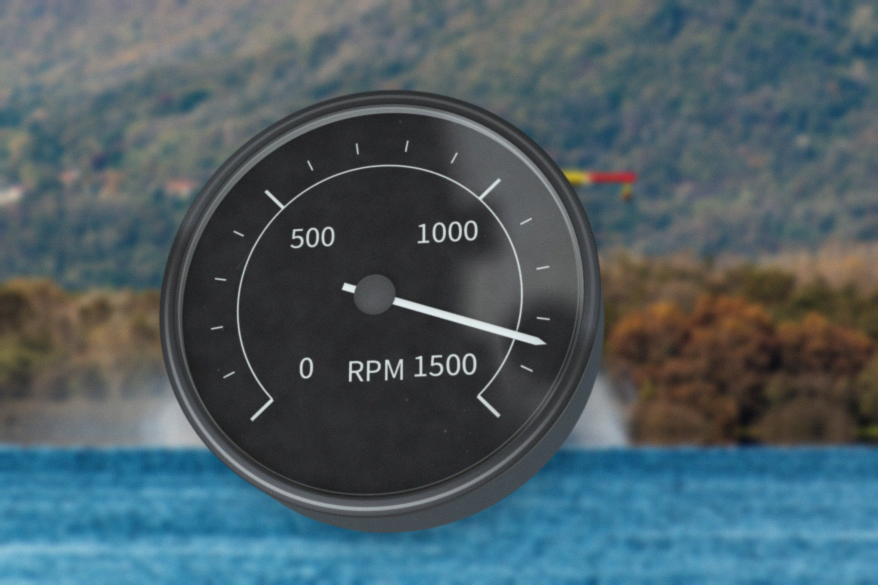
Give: 1350,rpm
